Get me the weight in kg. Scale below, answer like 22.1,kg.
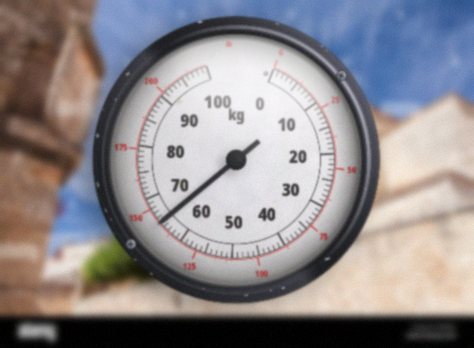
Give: 65,kg
